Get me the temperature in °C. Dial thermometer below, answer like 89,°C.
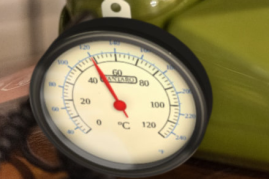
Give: 50,°C
